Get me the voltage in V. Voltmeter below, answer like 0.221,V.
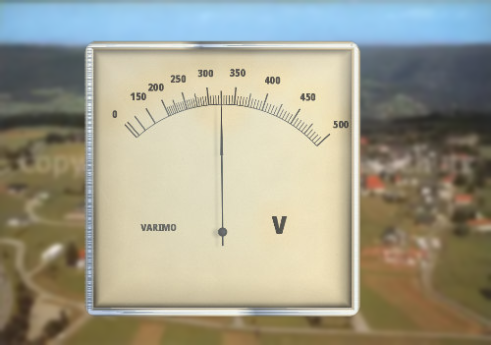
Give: 325,V
